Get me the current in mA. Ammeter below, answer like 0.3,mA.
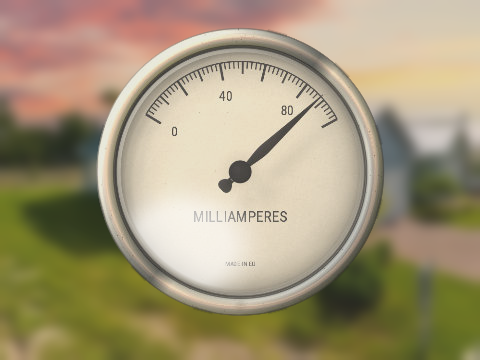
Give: 88,mA
